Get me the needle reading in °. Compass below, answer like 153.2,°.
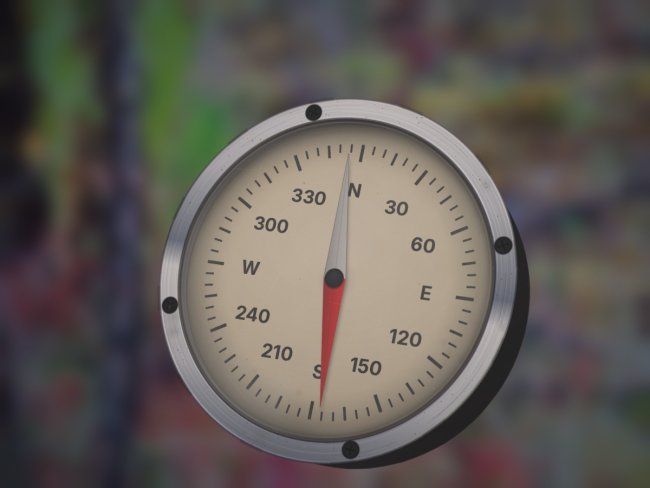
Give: 175,°
